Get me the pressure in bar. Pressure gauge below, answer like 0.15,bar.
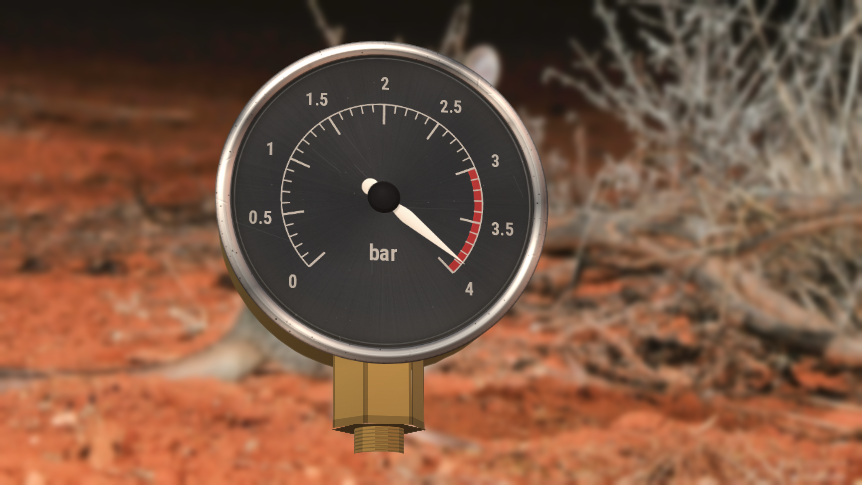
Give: 3.9,bar
